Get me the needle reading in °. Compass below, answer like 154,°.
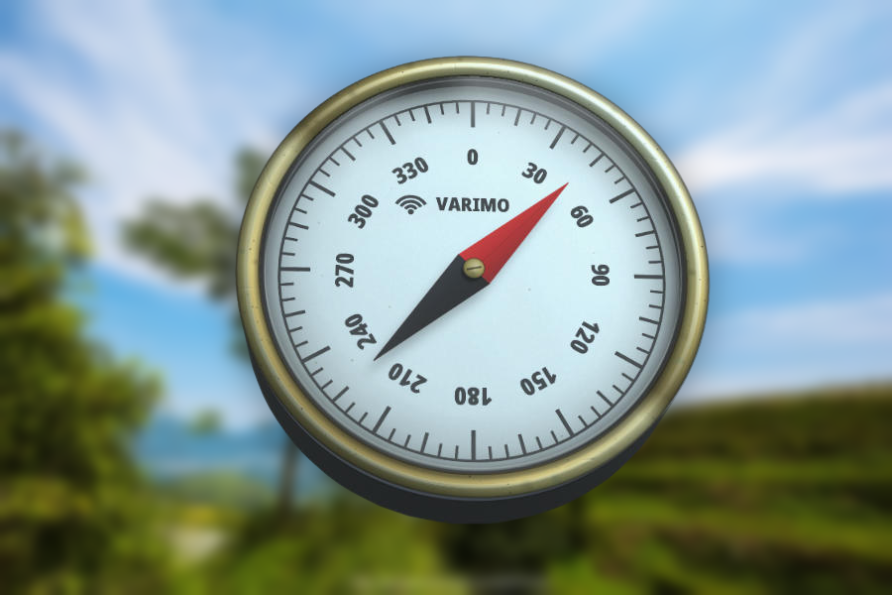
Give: 45,°
